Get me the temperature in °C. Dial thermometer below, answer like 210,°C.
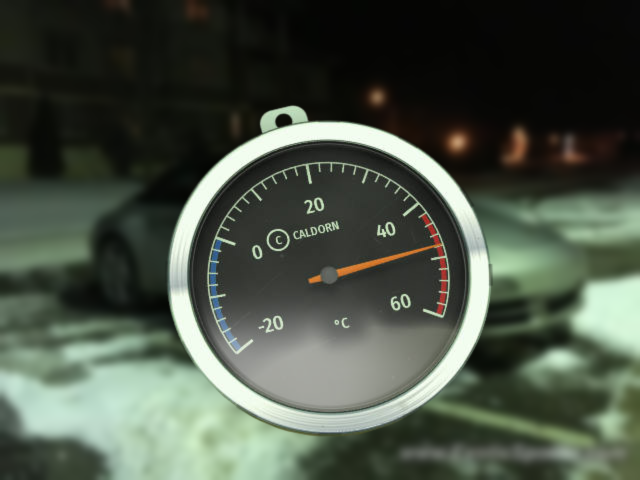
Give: 48,°C
